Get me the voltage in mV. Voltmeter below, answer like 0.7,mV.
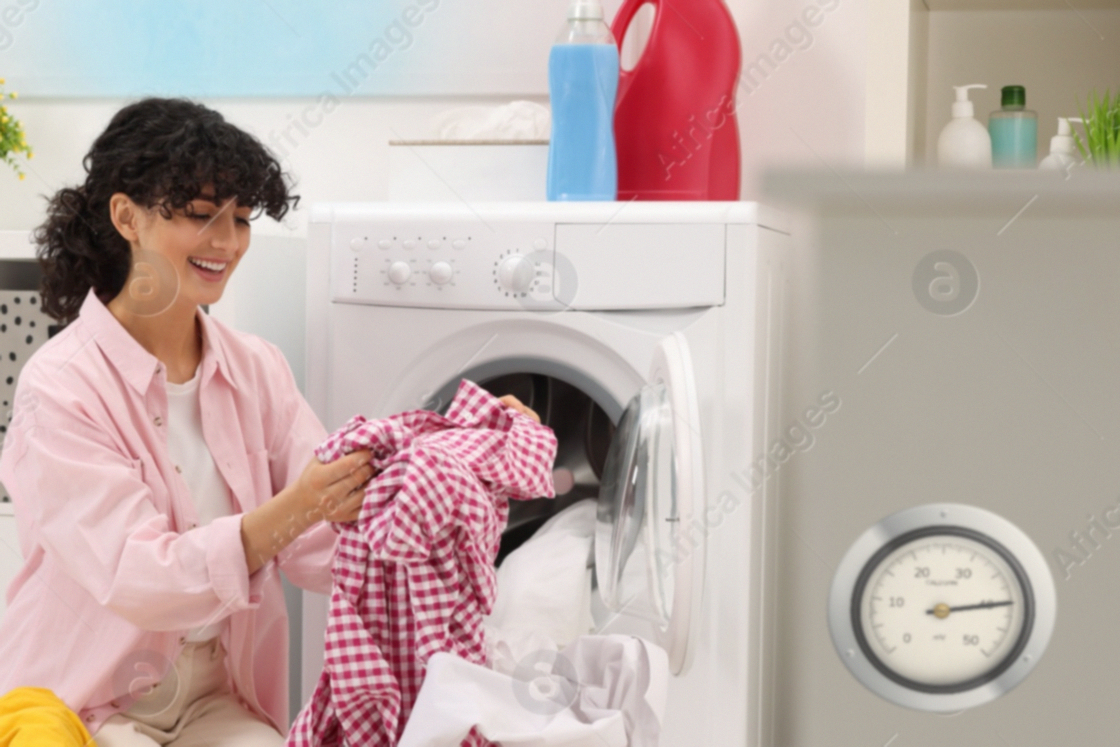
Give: 40,mV
